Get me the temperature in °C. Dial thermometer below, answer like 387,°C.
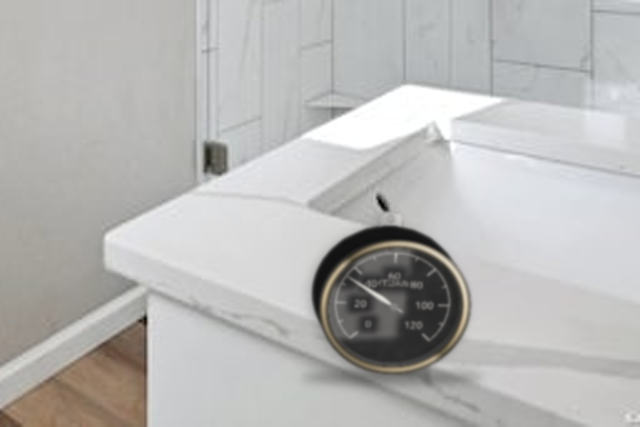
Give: 35,°C
